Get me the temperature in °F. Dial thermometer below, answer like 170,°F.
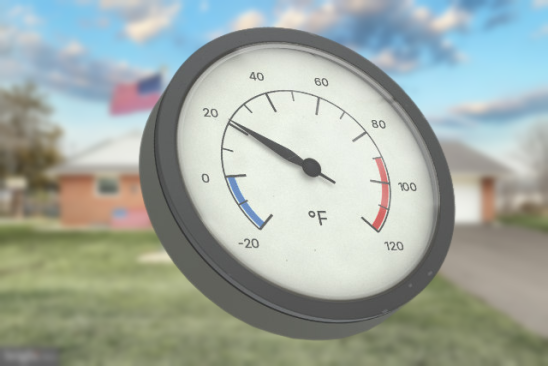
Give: 20,°F
